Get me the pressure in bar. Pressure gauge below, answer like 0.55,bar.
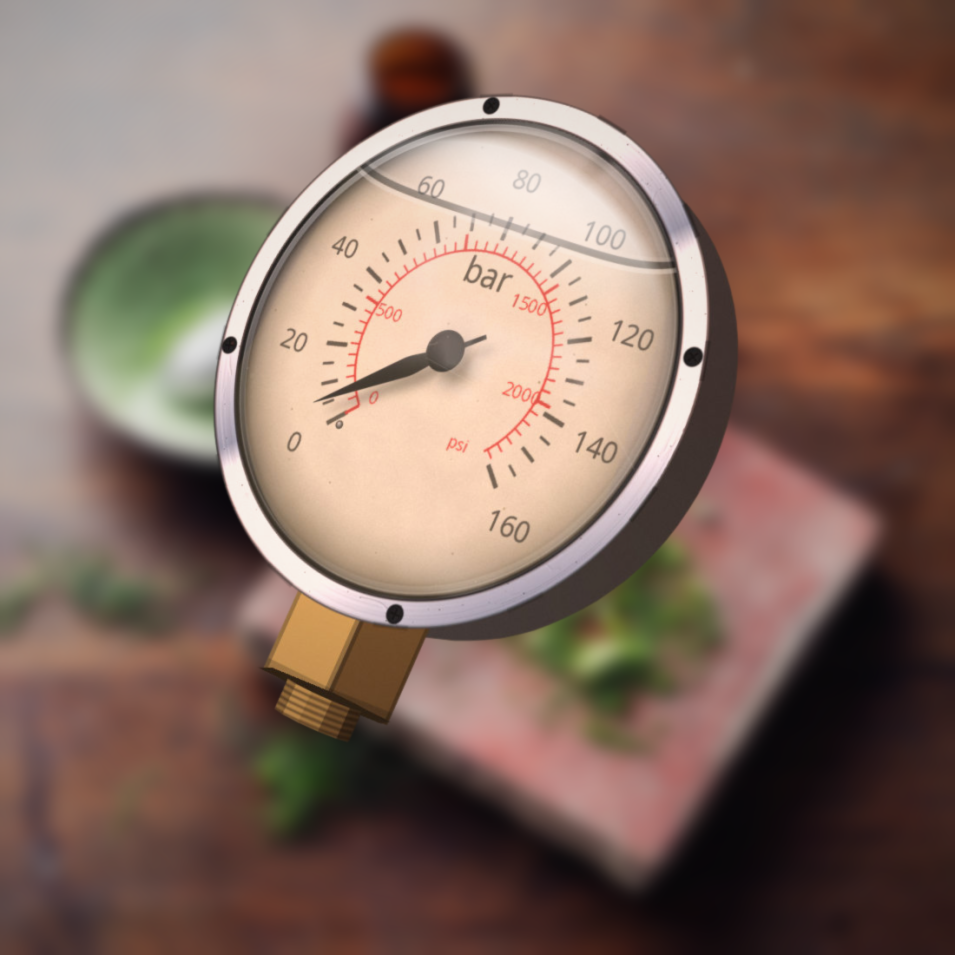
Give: 5,bar
